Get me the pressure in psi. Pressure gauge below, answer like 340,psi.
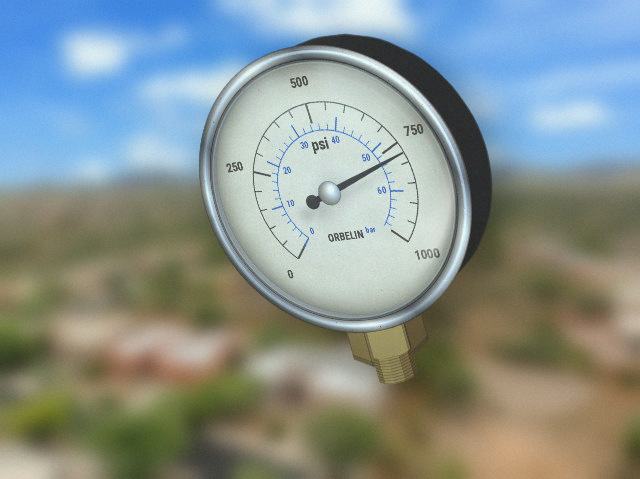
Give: 775,psi
